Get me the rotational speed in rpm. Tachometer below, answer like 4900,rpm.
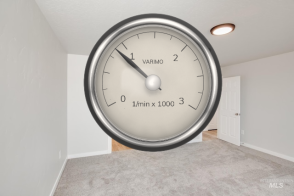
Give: 875,rpm
